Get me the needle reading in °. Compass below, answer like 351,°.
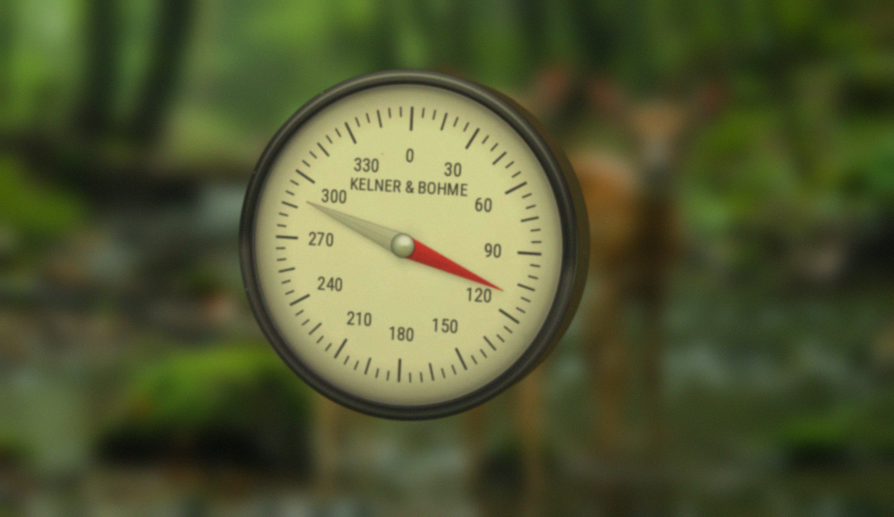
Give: 110,°
